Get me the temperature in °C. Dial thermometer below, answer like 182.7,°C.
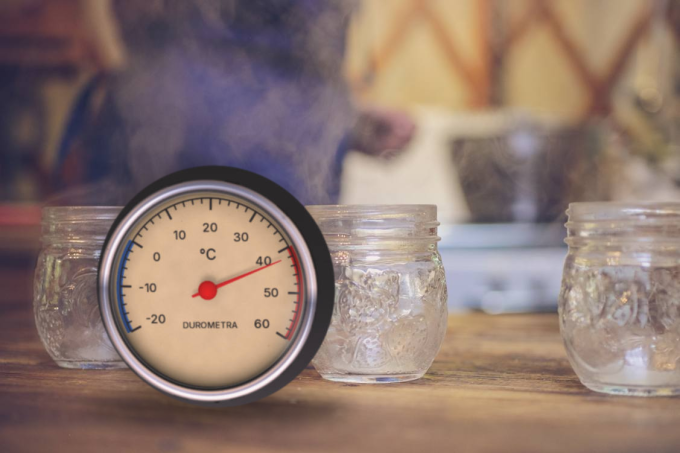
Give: 42,°C
